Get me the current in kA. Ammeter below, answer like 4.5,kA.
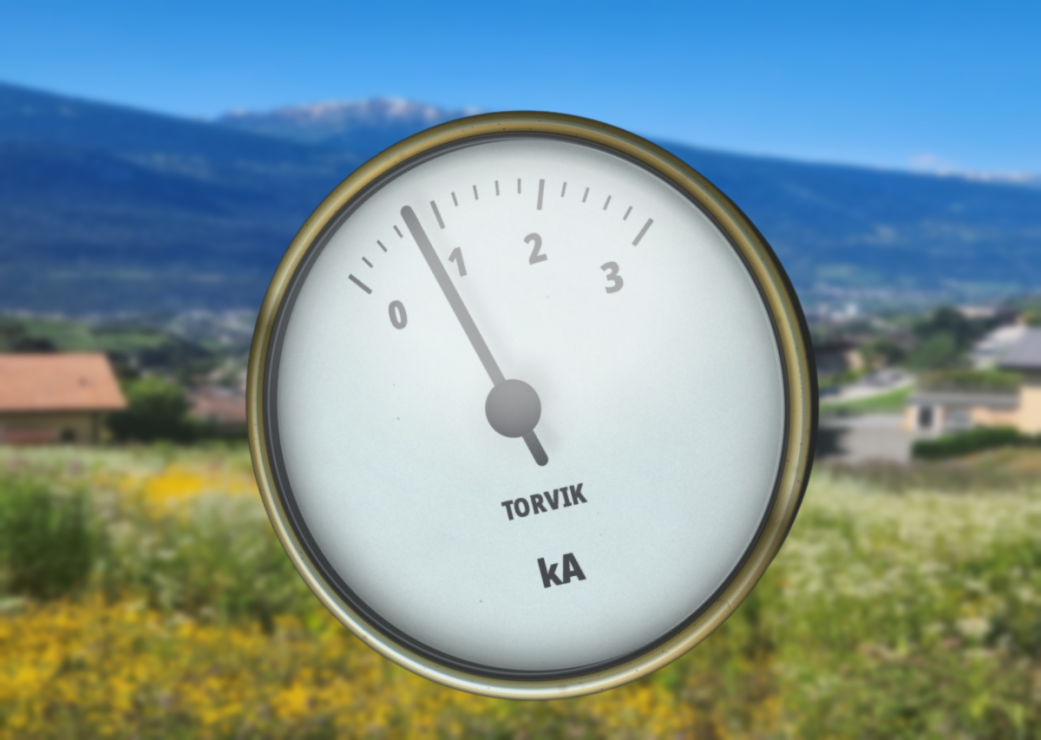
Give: 0.8,kA
